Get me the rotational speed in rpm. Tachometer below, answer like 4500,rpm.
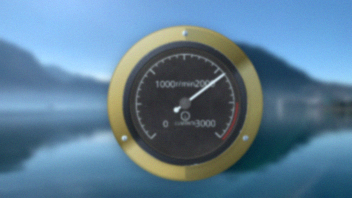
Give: 2100,rpm
